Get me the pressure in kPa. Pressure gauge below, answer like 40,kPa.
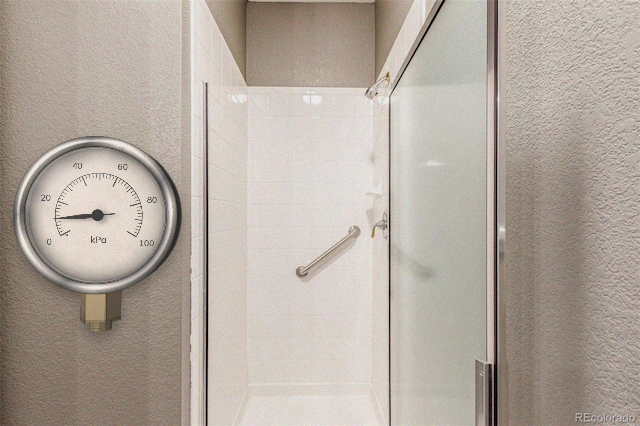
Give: 10,kPa
